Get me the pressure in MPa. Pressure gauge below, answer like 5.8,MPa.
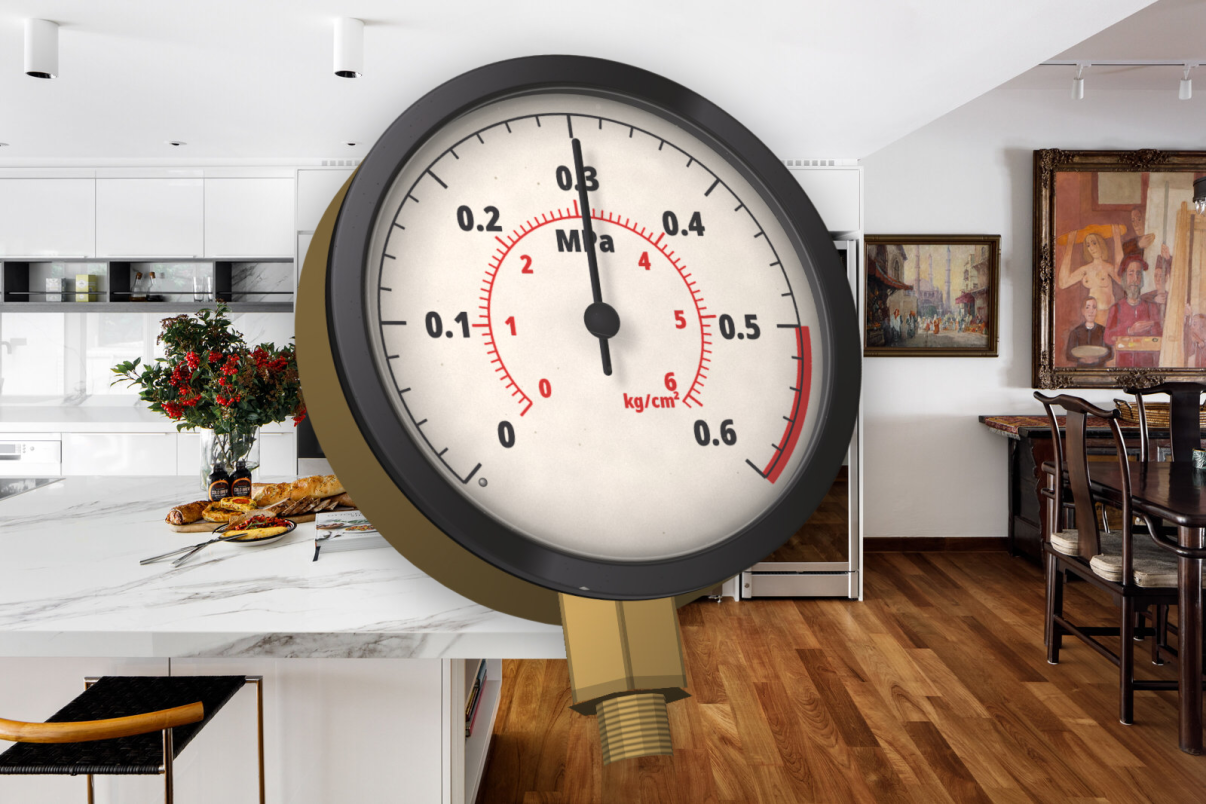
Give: 0.3,MPa
